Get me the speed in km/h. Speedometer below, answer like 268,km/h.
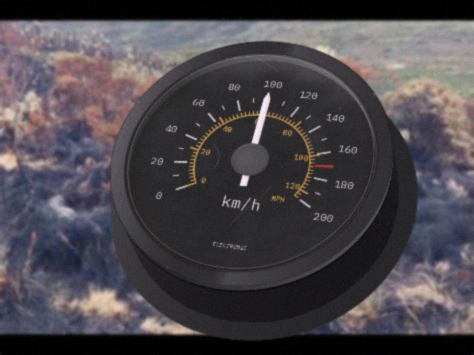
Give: 100,km/h
